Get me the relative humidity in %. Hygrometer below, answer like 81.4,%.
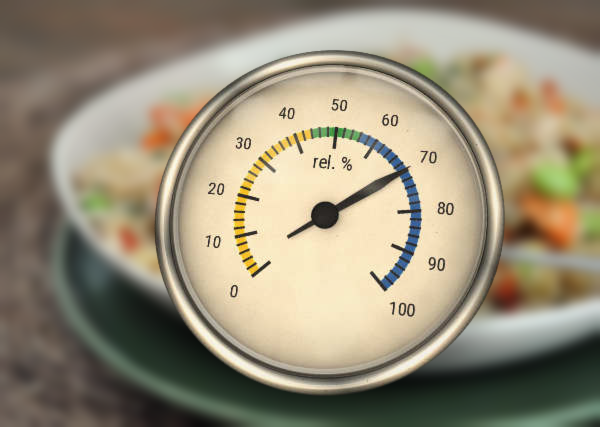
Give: 70,%
